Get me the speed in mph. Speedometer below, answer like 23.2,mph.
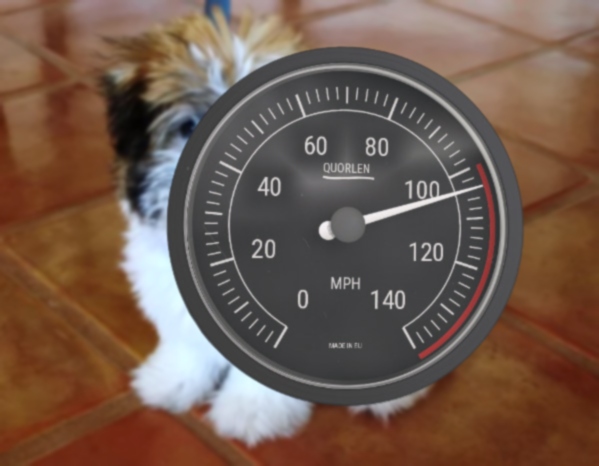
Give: 104,mph
